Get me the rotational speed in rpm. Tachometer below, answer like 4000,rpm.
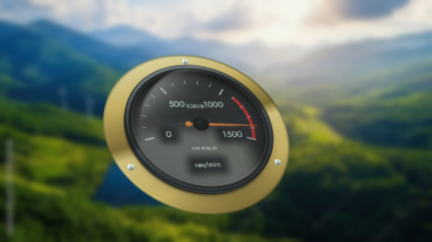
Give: 1400,rpm
